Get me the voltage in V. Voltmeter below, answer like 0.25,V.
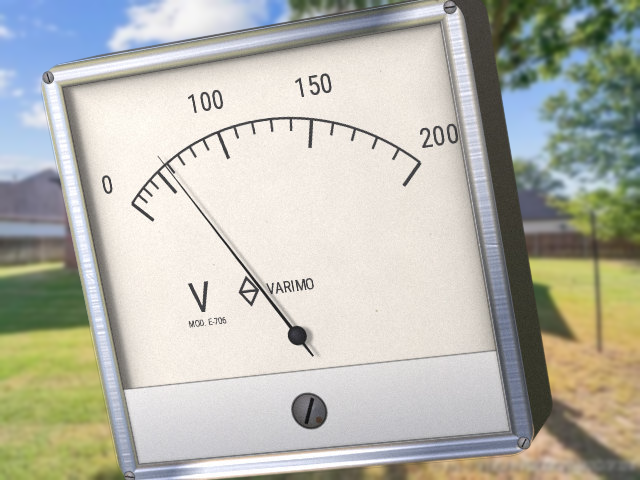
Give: 60,V
